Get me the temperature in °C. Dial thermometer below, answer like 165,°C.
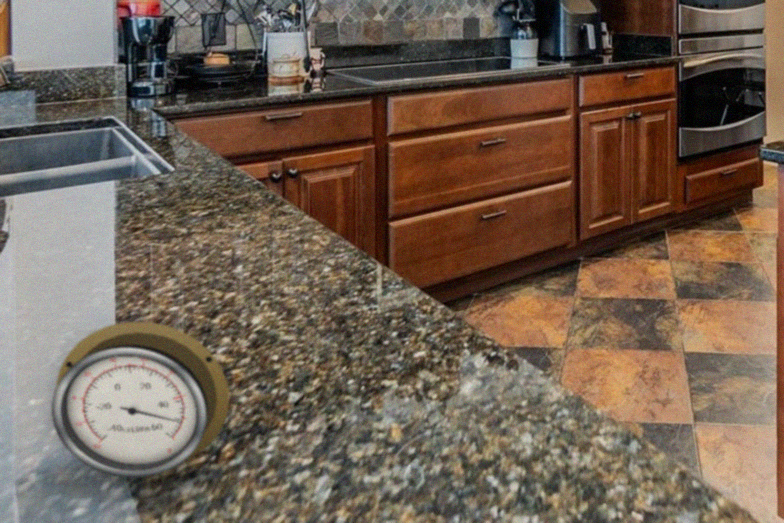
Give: 50,°C
